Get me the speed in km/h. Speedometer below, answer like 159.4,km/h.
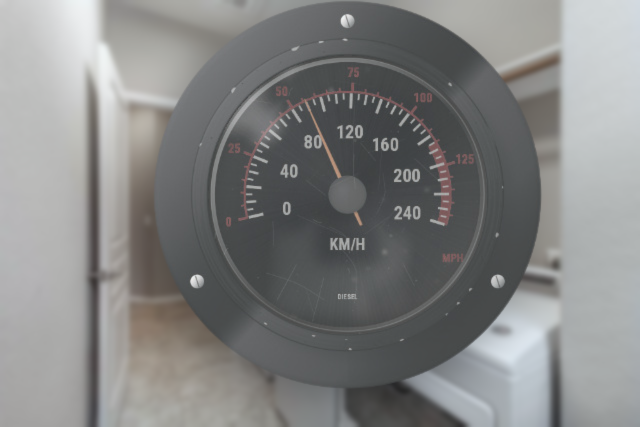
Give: 90,km/h
